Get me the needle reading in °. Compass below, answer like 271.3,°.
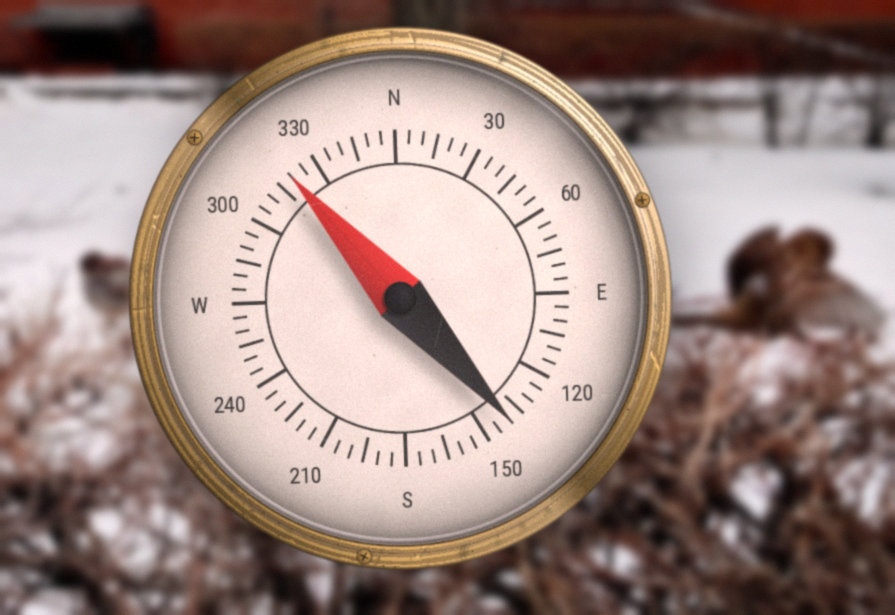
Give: 320,°
